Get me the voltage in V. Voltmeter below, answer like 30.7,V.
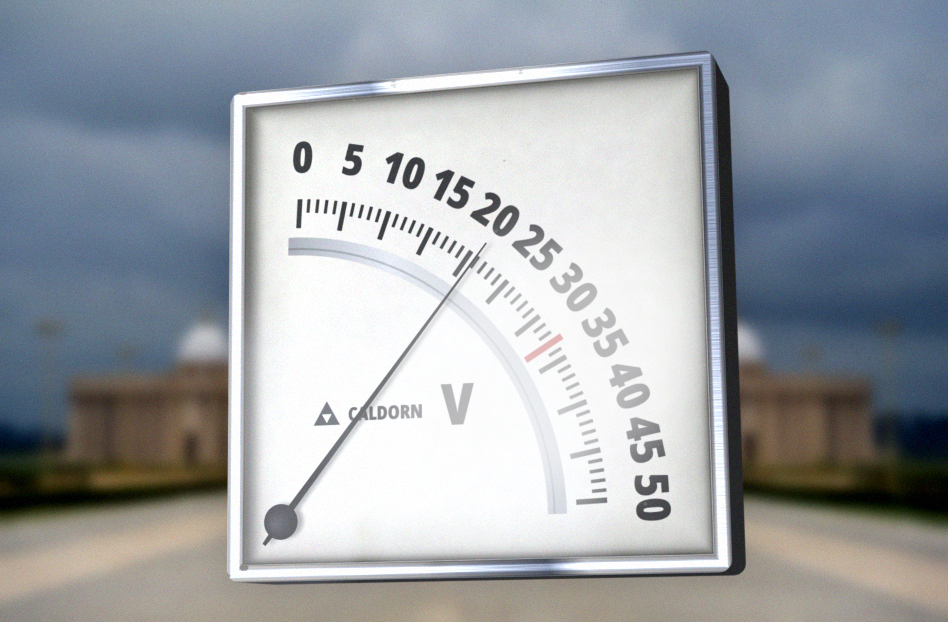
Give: 21,V
